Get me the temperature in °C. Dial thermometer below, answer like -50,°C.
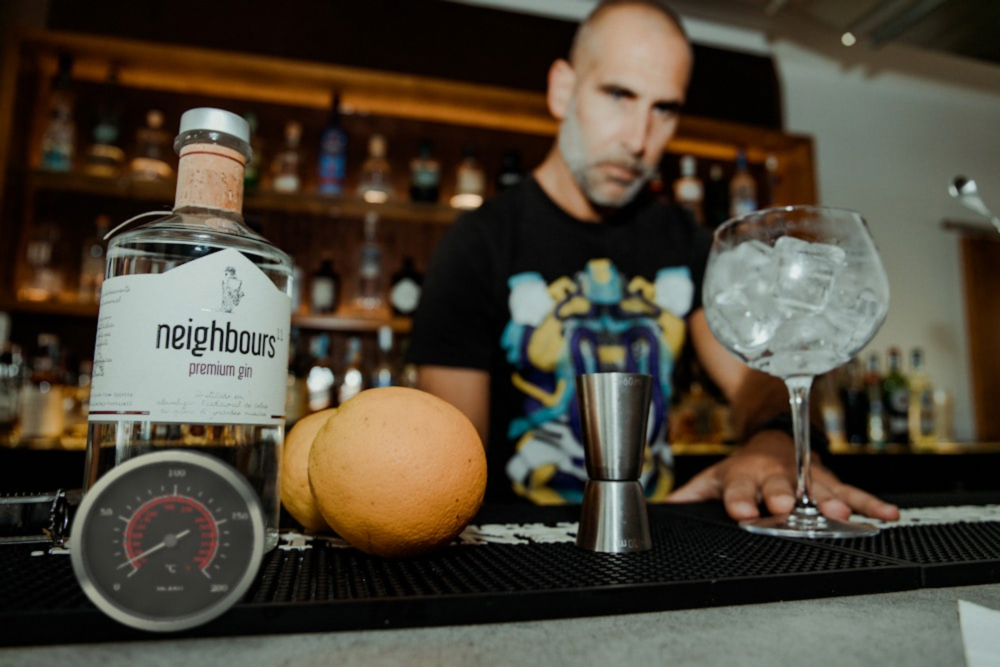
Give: 10,°C
